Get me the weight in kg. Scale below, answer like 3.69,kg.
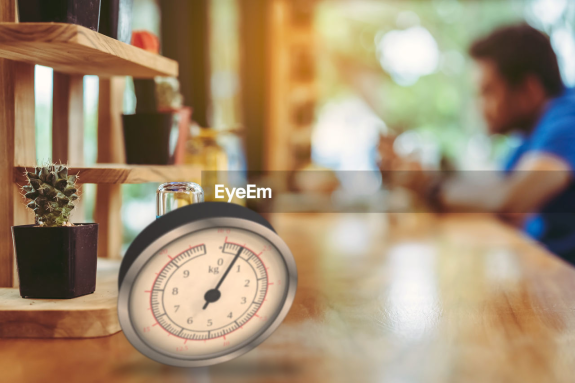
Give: 0.5,kg
